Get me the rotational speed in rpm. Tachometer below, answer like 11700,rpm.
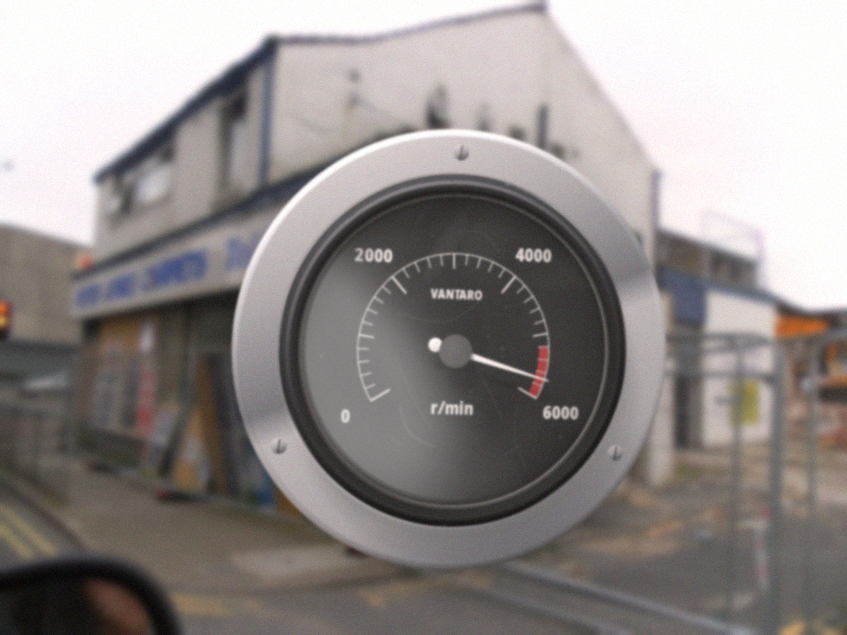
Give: 5700,rpm
